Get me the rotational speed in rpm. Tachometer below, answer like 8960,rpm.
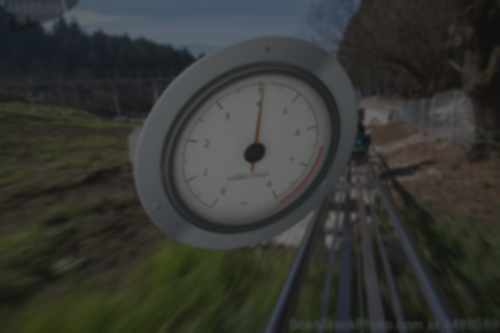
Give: 4000,rpm
